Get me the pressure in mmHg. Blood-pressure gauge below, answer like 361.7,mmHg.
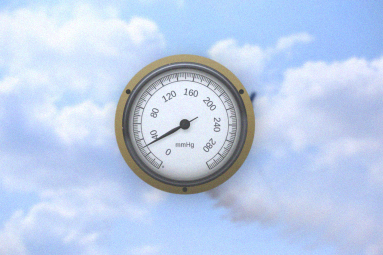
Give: 30,mmHg
